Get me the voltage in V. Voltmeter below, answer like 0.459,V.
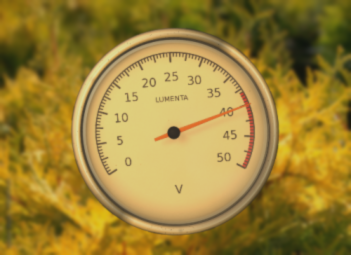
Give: 40,V
